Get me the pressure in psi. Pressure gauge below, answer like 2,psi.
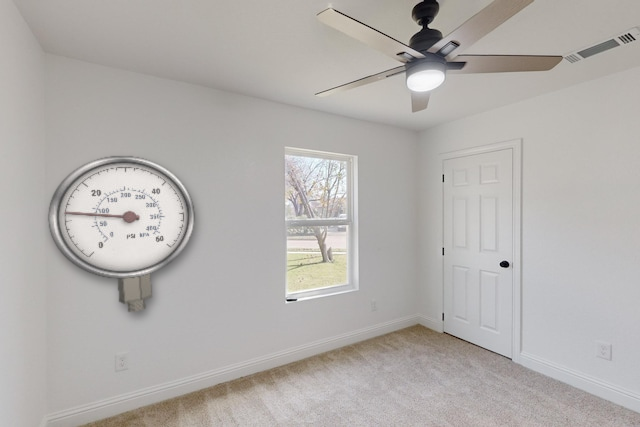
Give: 12,psi
